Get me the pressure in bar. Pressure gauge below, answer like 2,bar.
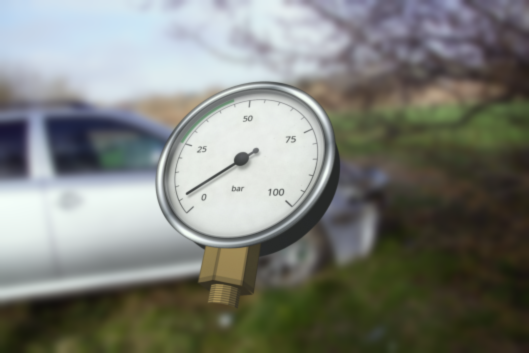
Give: 5,bar
